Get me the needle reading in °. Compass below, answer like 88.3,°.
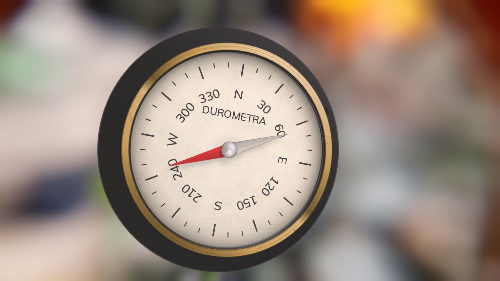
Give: 245,°
